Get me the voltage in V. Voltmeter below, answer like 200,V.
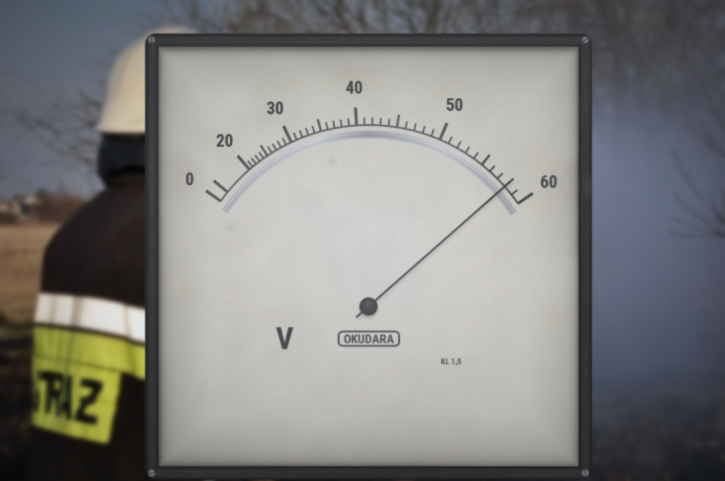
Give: 58,V
